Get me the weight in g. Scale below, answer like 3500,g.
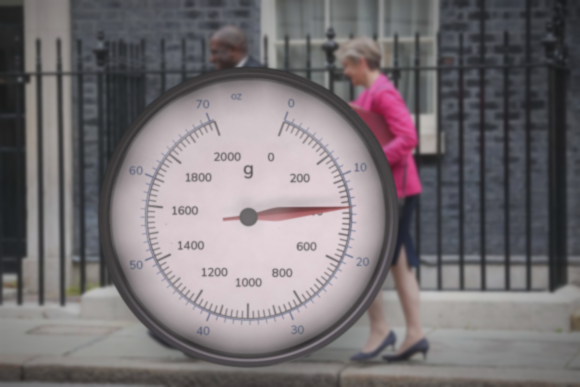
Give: 400,g
